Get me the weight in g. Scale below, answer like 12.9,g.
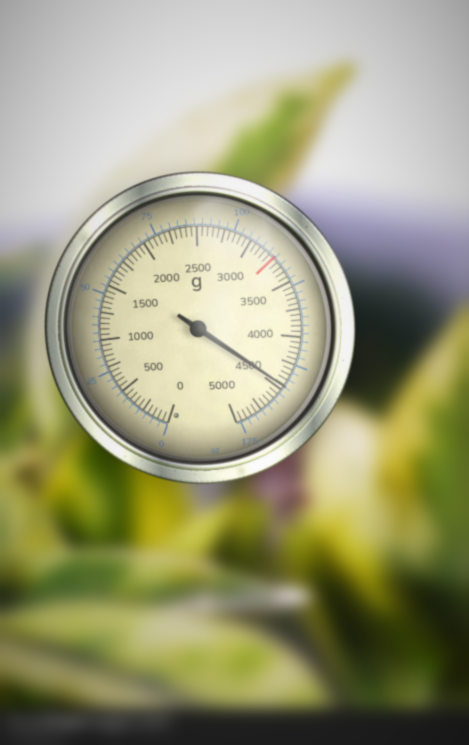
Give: 4450,g
